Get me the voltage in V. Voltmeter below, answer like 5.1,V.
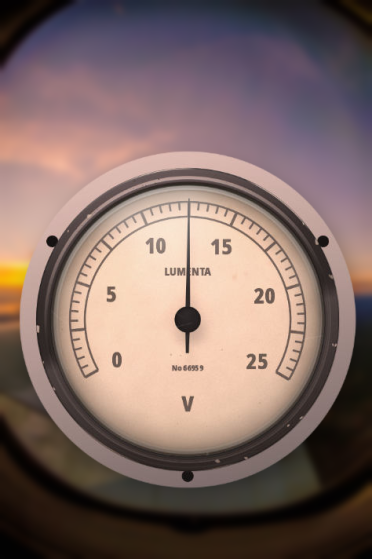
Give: 12.5,V
